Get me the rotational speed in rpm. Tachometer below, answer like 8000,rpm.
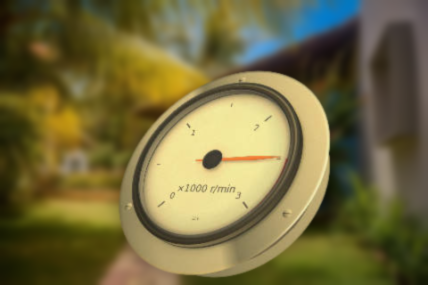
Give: 2500,rpm
